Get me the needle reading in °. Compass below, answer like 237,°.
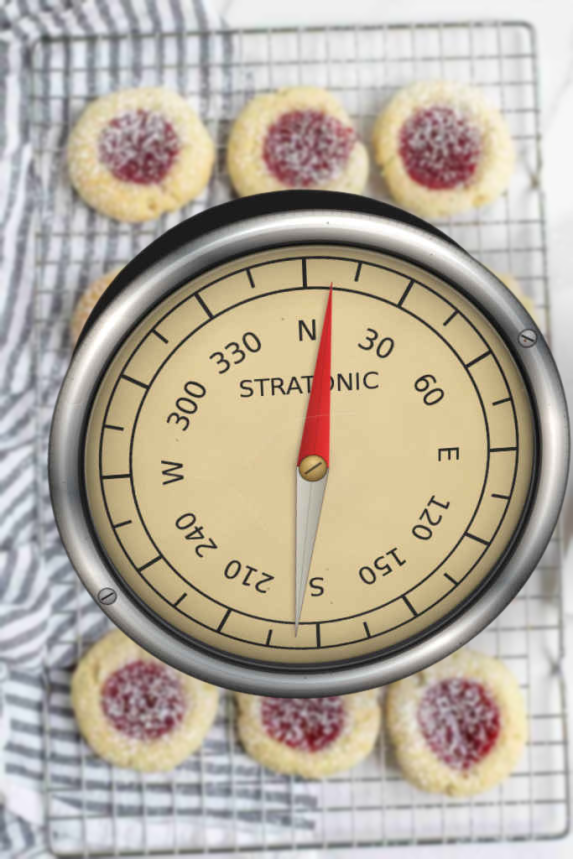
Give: 7.5,°
